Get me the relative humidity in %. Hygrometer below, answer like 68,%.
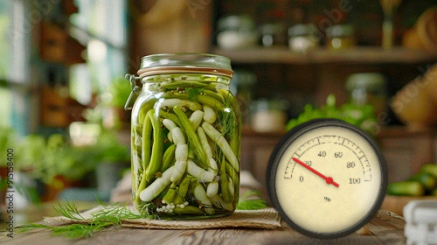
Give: 16,%
